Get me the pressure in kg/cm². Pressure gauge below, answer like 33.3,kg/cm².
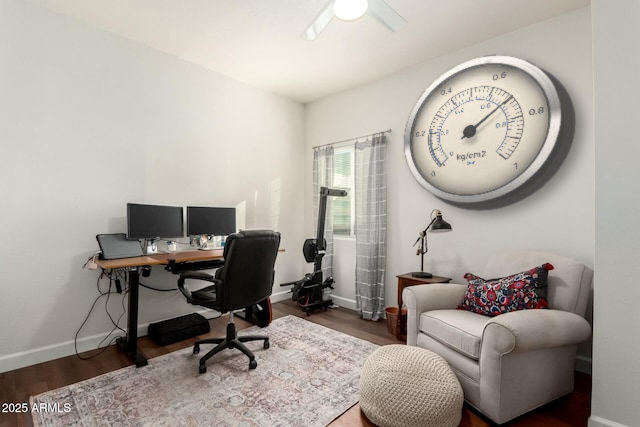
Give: 0.7,kg/cm²
